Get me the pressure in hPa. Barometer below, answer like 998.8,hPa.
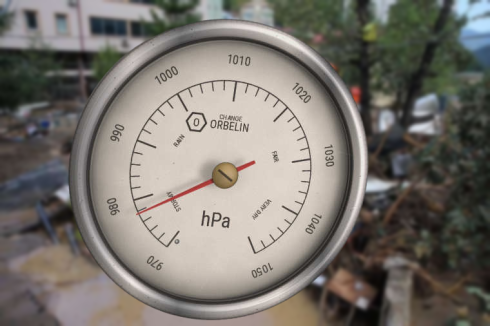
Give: 978,hPa
